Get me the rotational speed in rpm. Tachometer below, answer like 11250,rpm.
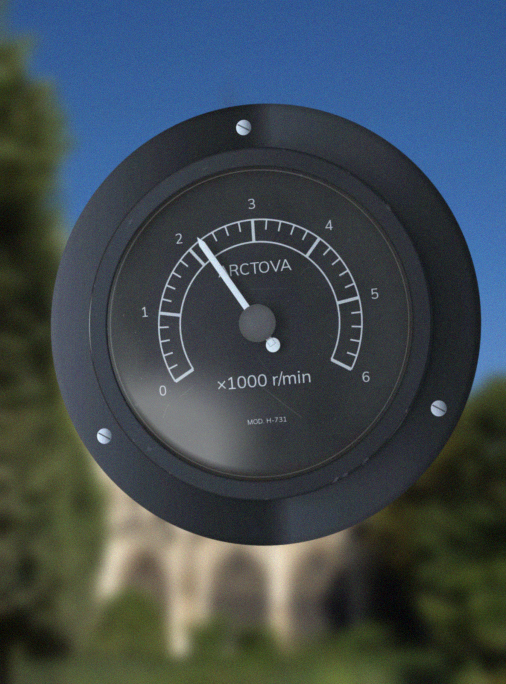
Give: 2200,rpm
